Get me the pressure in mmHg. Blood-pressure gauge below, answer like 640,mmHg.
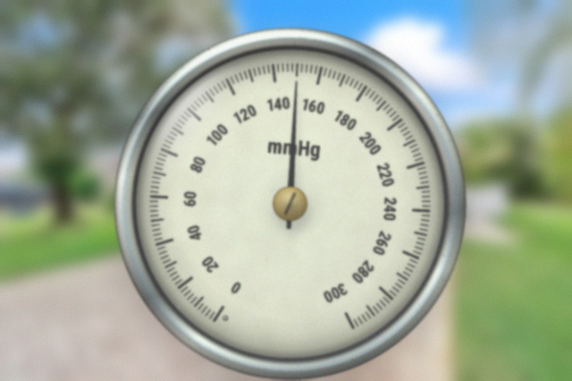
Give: 150,mmHg
